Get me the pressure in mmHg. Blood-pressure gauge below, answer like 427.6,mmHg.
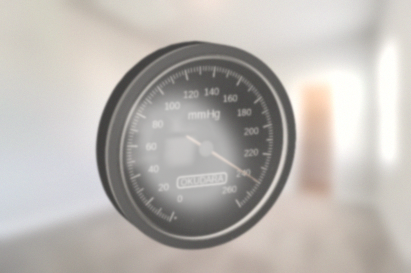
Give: 240,mmHg
